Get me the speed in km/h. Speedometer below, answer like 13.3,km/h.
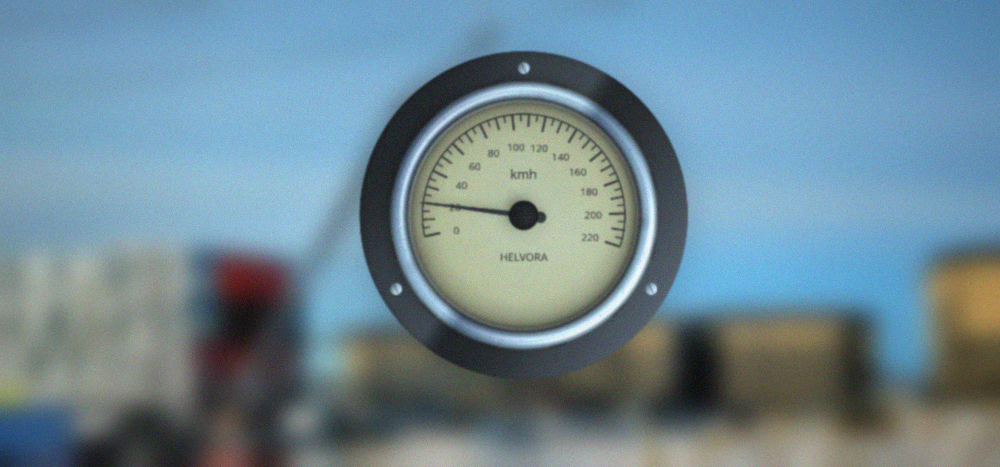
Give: 20,km/h
